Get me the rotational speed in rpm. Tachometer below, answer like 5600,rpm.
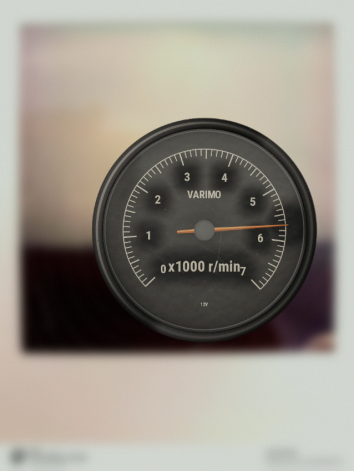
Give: 5700,rpm
